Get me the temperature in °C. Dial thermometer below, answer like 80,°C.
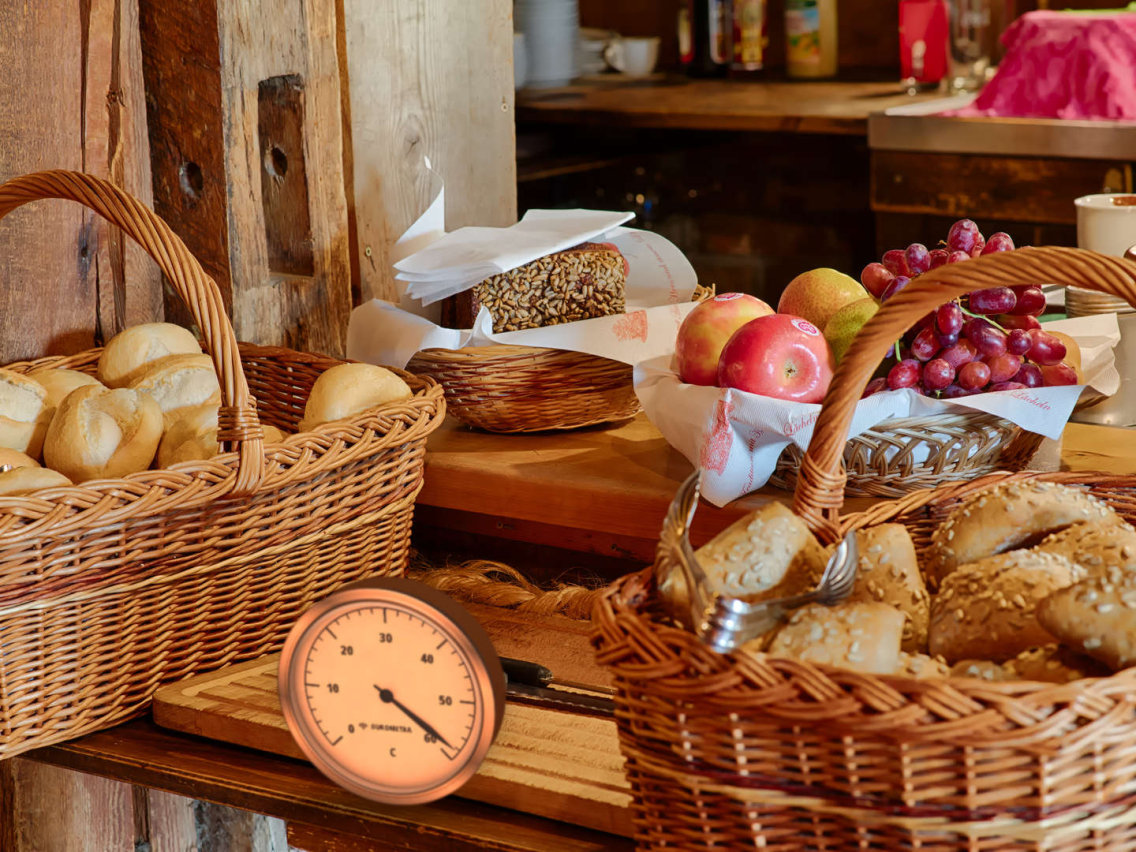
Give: 58,°C
